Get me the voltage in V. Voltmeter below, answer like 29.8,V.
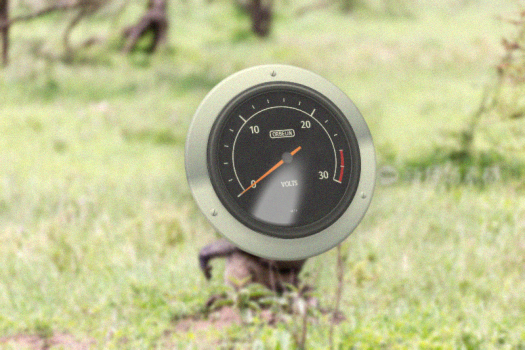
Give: 0,V
